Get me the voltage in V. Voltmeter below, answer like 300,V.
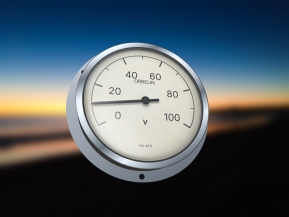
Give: 10,V
